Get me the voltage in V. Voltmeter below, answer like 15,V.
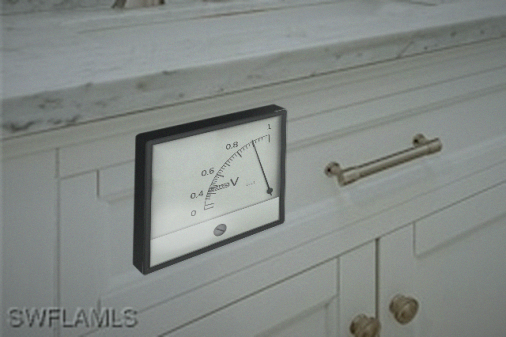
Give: 0.9,V
